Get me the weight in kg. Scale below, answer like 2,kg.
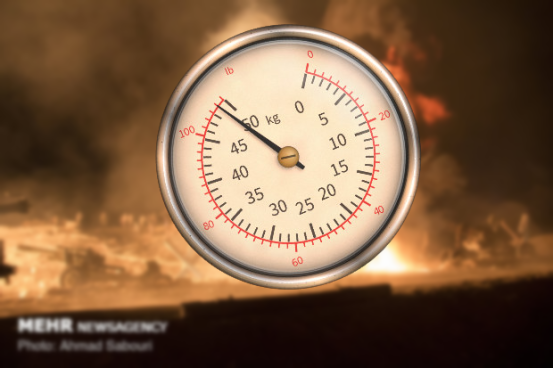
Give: 49,kg
